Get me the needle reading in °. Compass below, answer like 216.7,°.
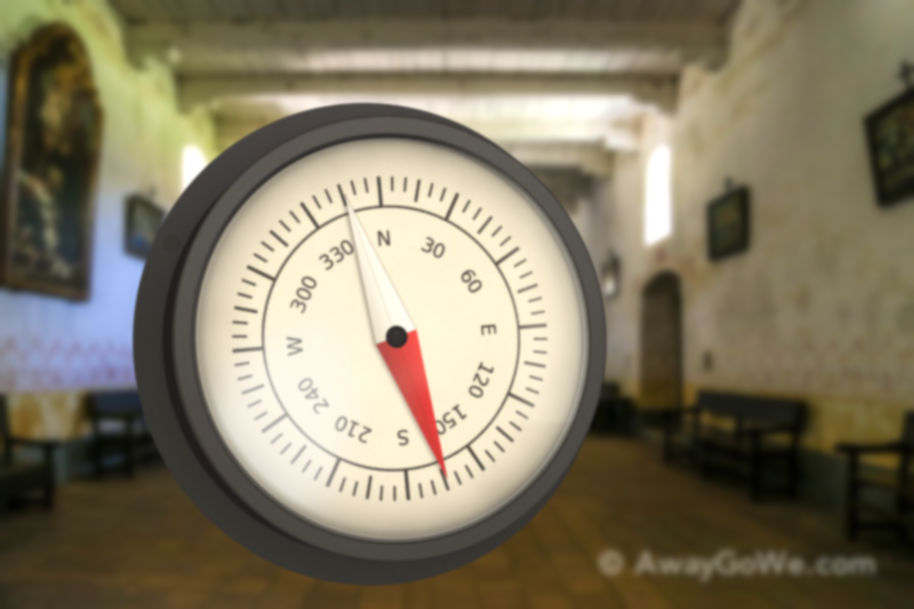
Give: 165,°
